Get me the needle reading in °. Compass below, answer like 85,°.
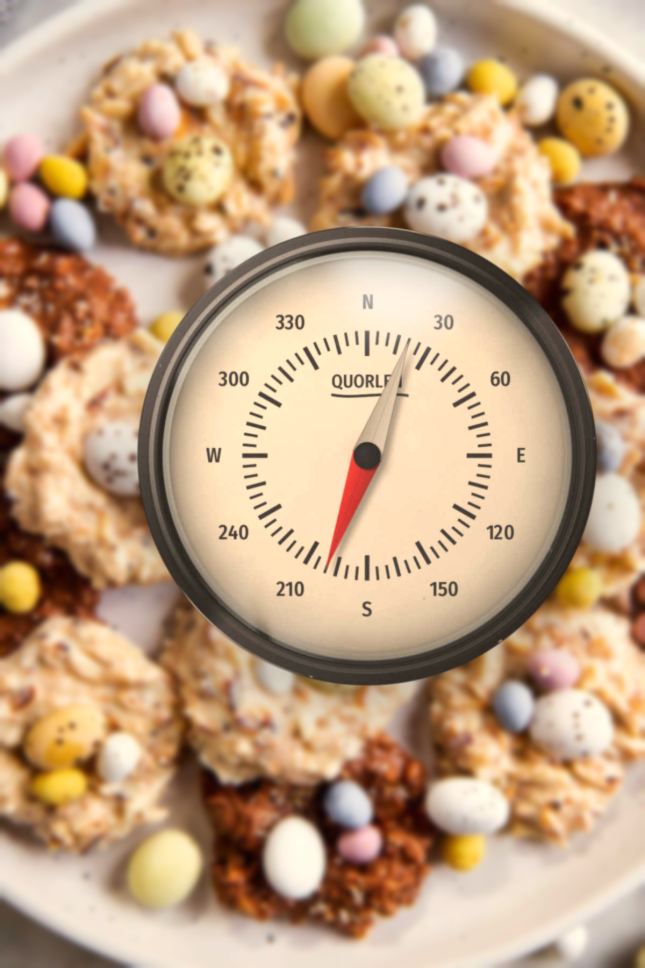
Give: 200,°
